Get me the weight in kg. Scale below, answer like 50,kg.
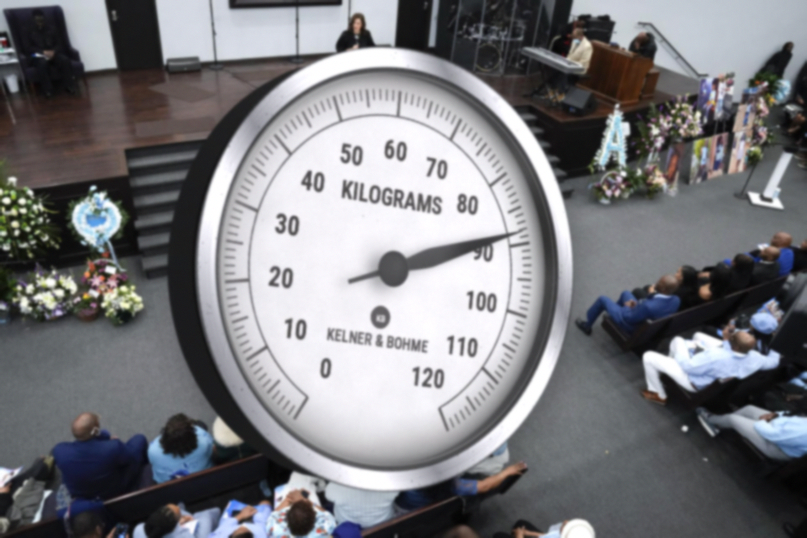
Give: 88,kg
